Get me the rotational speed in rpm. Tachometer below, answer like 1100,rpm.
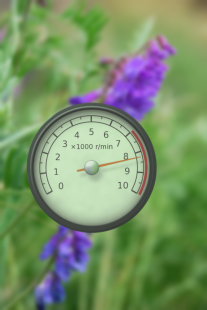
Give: 8250,rpm
